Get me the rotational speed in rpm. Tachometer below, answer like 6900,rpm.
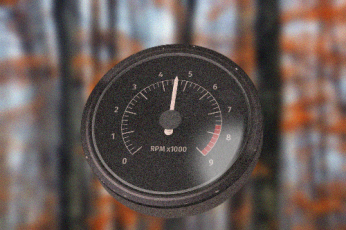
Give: 4600,rpm
